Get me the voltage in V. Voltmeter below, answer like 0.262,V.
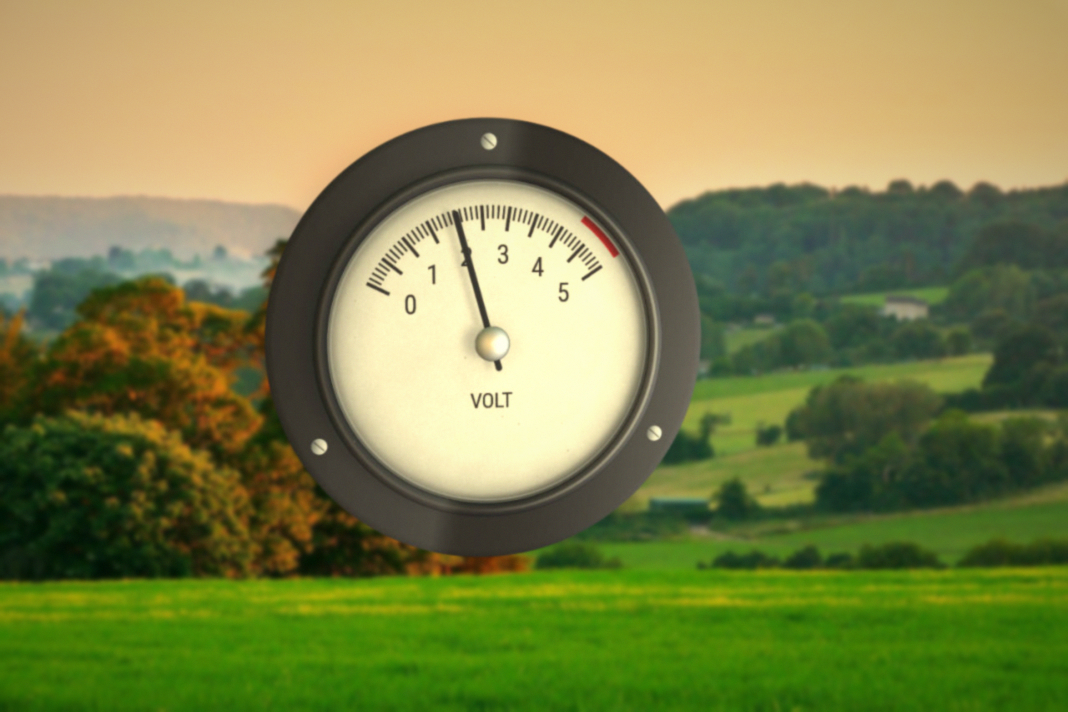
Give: 2,V
